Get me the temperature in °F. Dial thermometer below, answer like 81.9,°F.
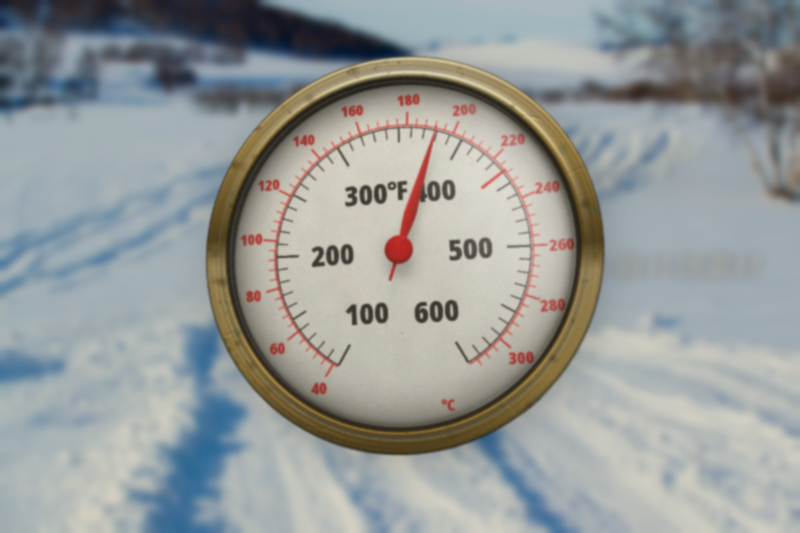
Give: 380,°F
